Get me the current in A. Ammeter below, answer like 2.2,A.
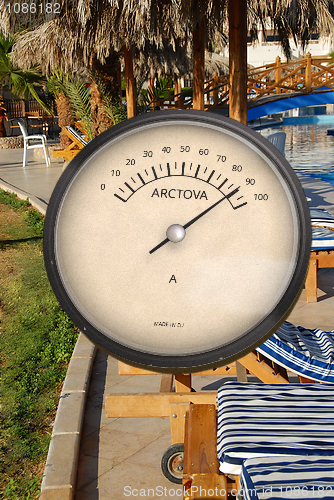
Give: 90,A
